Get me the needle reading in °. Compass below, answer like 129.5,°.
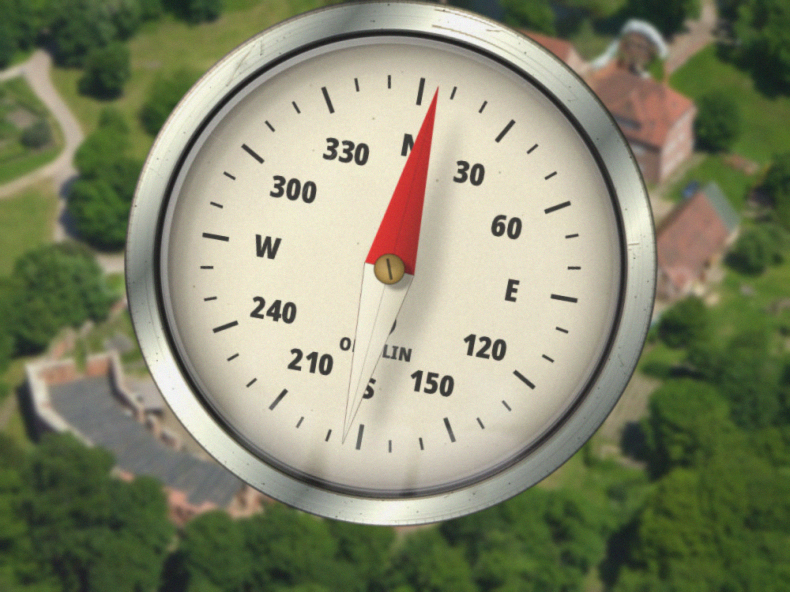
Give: 5,°
